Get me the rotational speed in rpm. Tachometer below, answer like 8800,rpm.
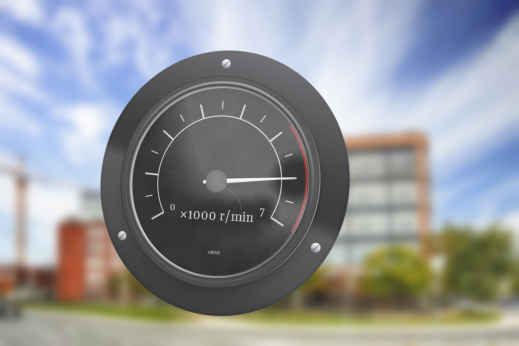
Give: 6000,rpm
